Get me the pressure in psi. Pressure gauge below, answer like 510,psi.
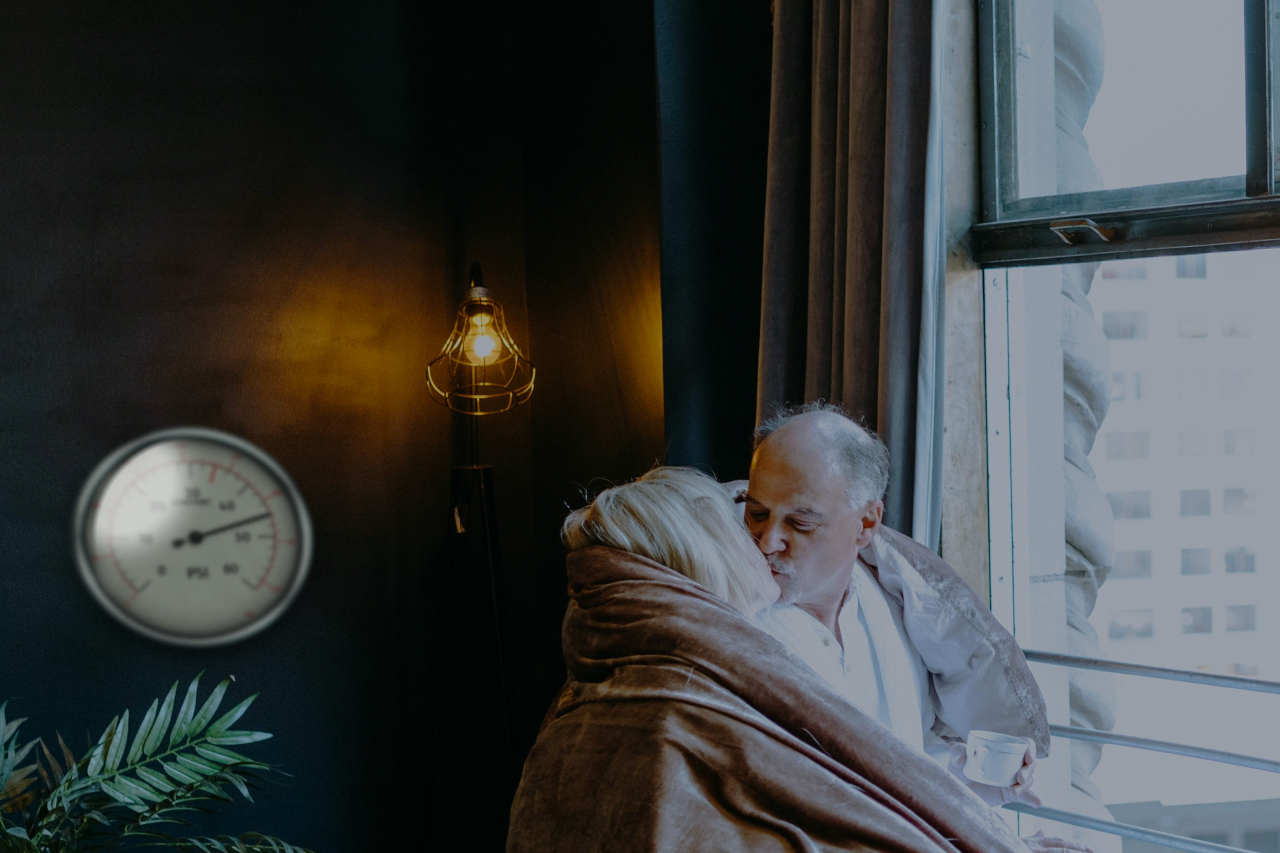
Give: 46,psi
